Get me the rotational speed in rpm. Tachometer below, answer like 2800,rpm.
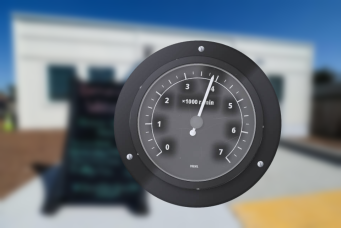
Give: 3875,rpm
